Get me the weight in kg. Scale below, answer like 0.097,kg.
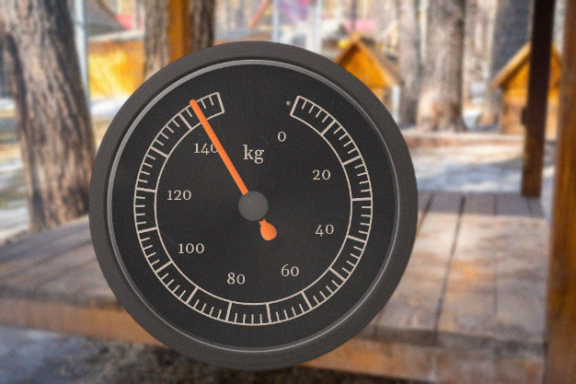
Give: 144,kg
